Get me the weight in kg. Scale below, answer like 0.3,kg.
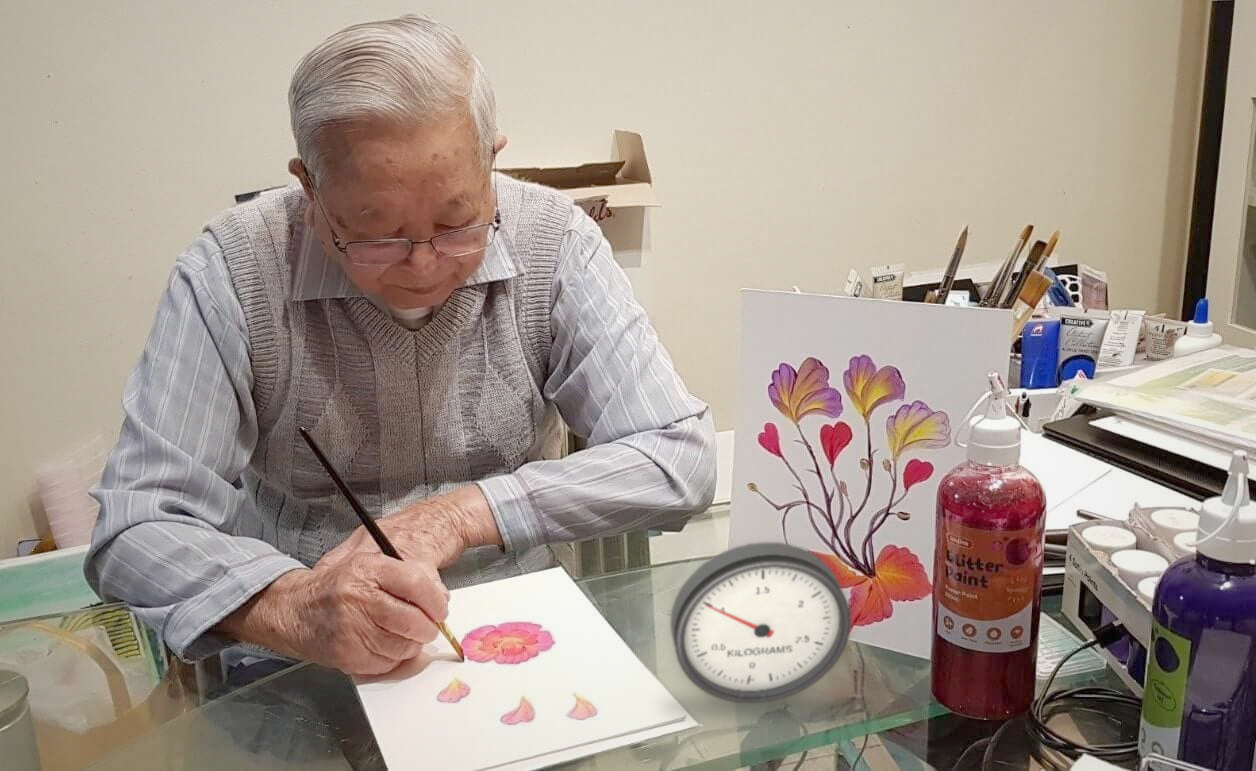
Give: 1,kg
